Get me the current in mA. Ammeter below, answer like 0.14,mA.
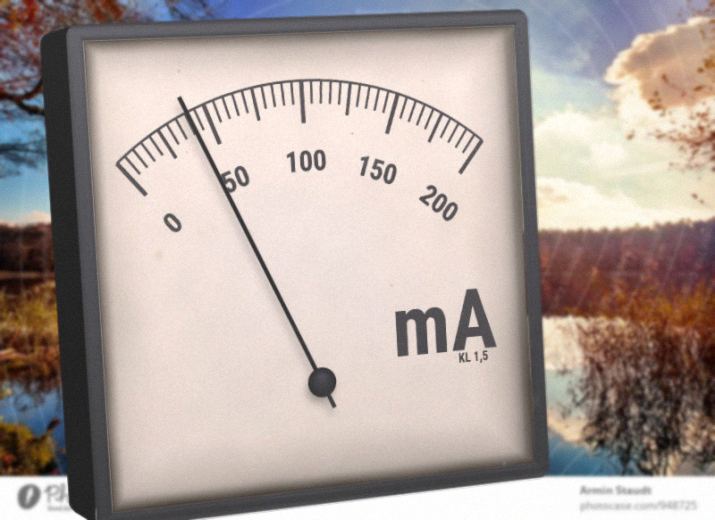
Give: 40,mA
